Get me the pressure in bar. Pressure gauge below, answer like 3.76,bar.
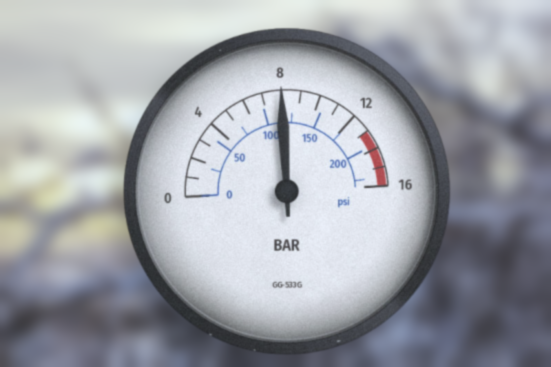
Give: 8,bar
